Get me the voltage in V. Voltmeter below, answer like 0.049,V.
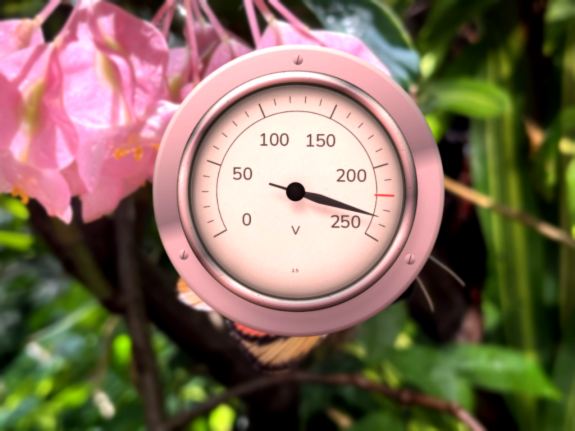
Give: 235,V
